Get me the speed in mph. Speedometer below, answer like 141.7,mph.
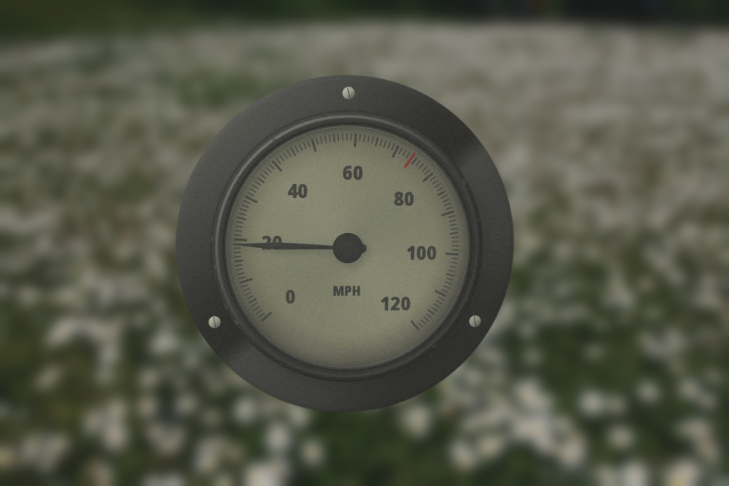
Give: 19,mph
